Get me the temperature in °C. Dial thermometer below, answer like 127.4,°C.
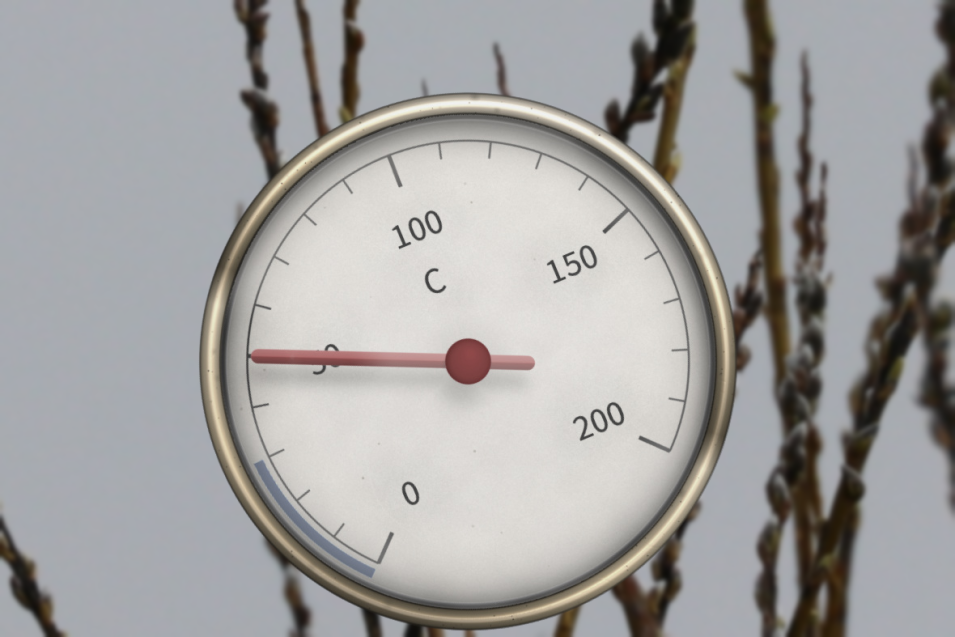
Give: 50,°C
